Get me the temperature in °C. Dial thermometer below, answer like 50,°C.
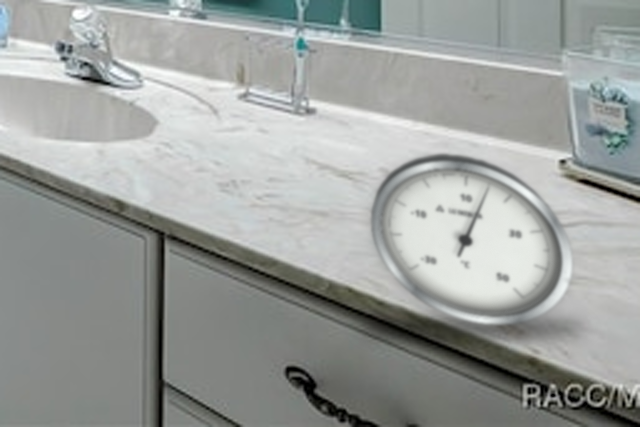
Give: 15,°C
